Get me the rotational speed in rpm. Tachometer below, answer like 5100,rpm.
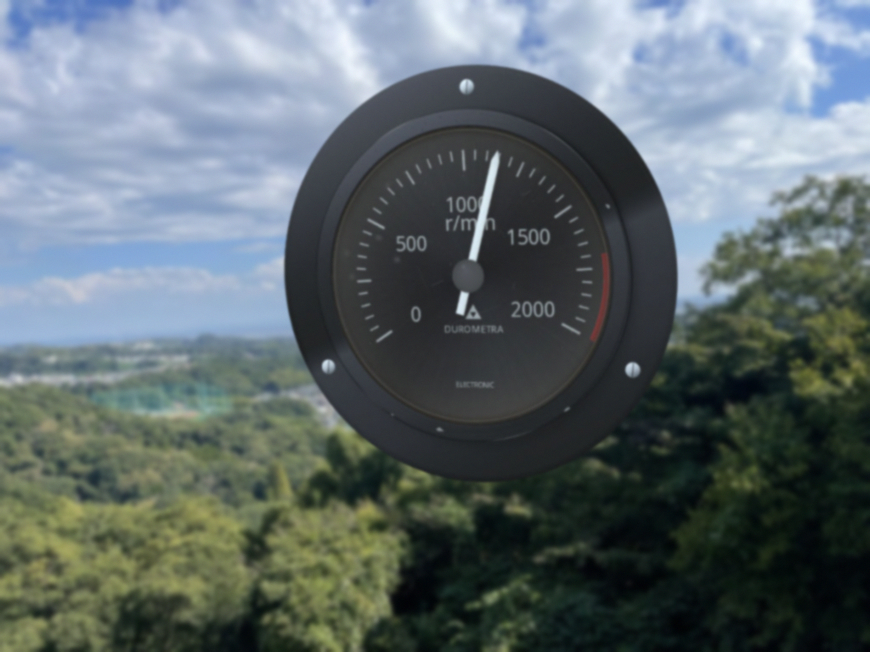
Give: 1150,rpm
